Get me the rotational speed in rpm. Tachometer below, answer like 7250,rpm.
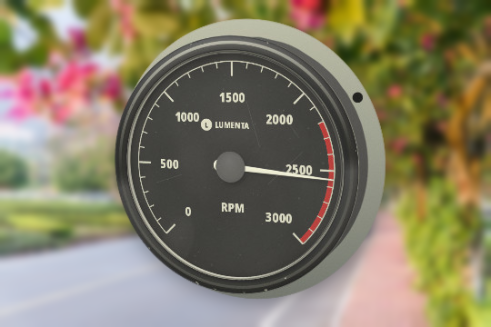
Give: 2550,rpm
